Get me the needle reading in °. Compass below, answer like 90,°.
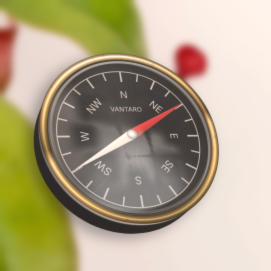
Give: 60,°
